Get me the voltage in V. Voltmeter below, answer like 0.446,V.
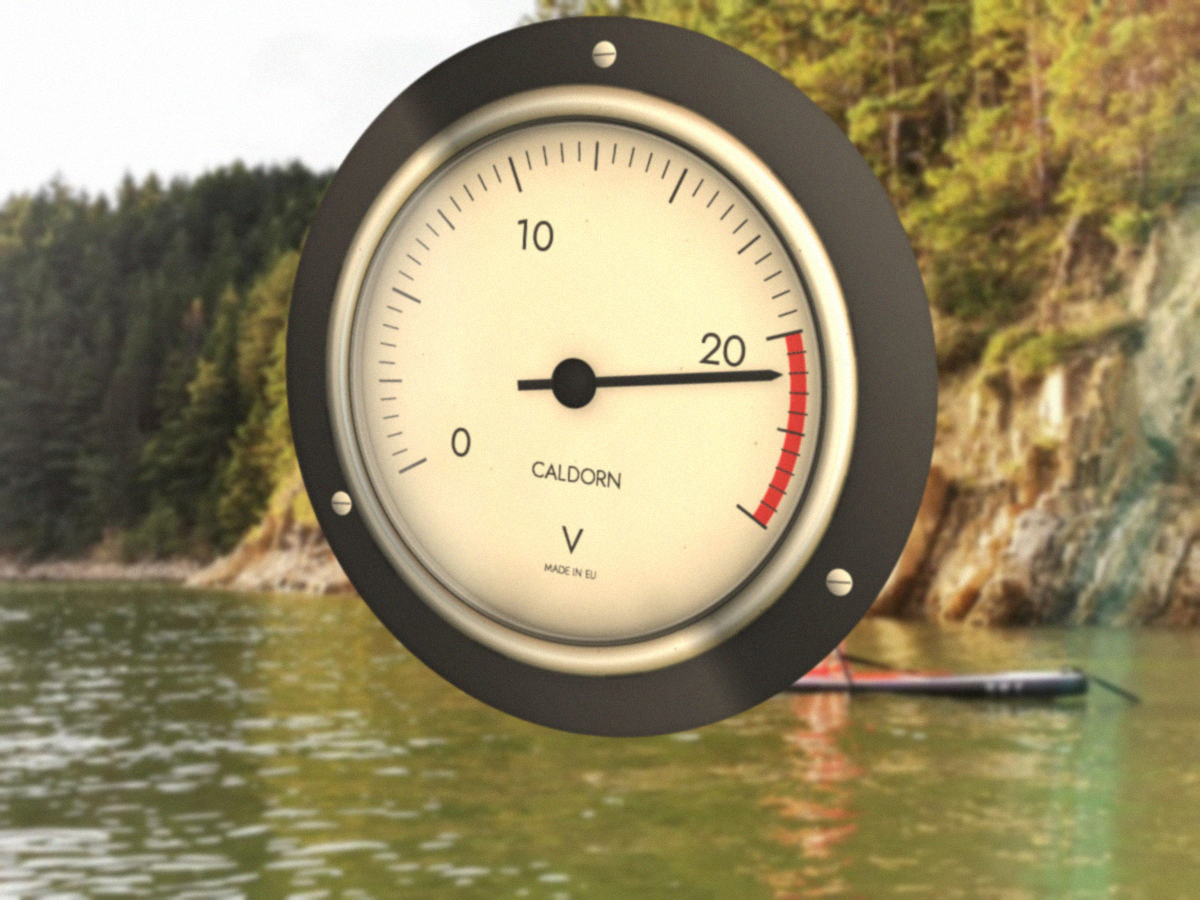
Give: 21,V
